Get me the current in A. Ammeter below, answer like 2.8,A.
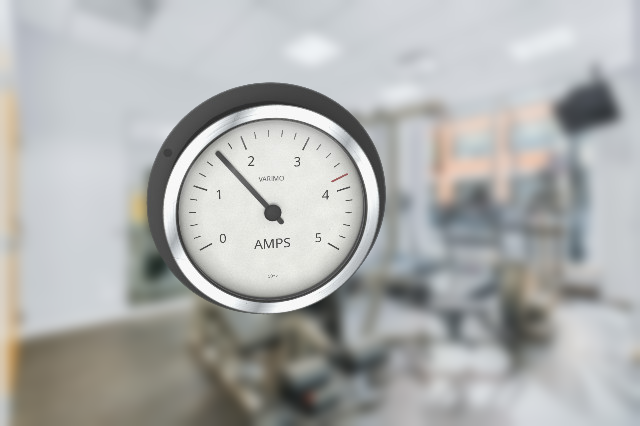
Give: 1.6,A
